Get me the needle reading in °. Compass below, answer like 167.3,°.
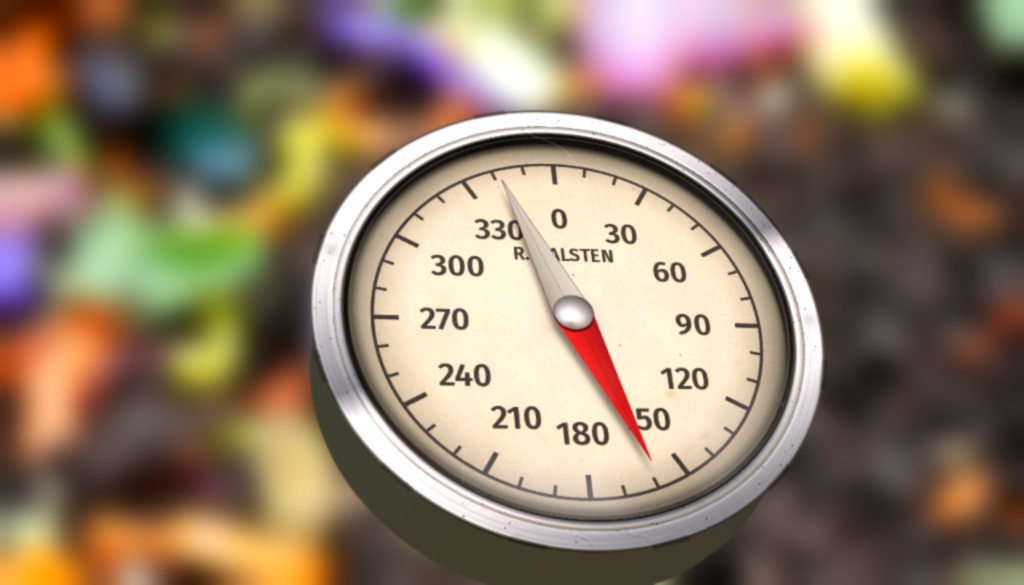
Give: 160,°
